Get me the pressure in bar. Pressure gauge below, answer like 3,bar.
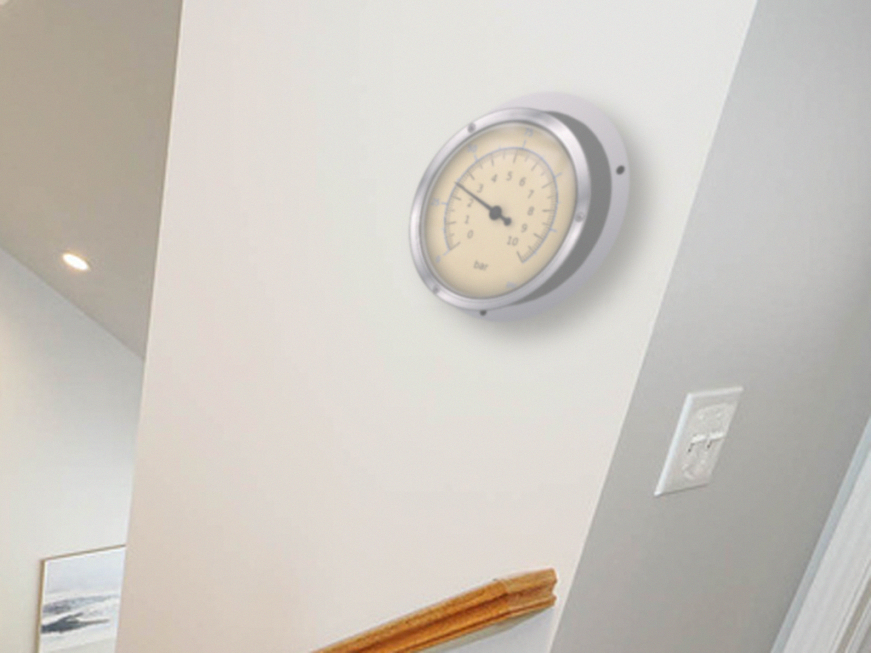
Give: 2.5,bar
